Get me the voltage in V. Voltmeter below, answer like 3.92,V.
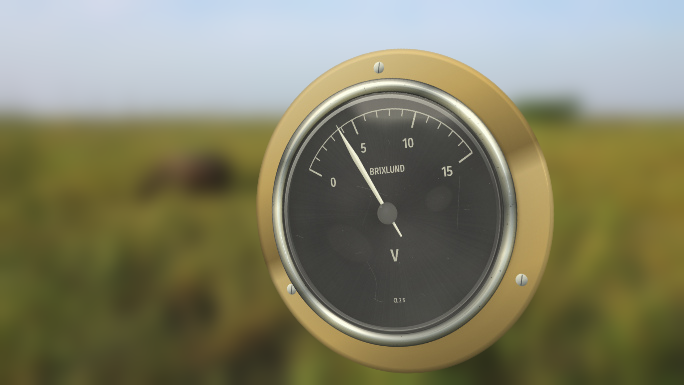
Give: 4,V
